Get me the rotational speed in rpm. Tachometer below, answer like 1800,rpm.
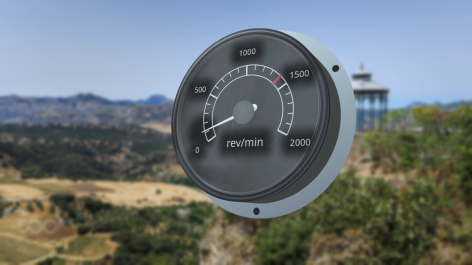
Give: 100,rpm
